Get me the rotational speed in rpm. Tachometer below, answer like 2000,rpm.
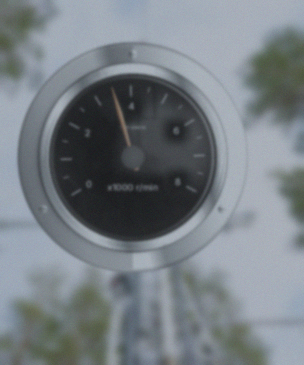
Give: 3500,rpm
